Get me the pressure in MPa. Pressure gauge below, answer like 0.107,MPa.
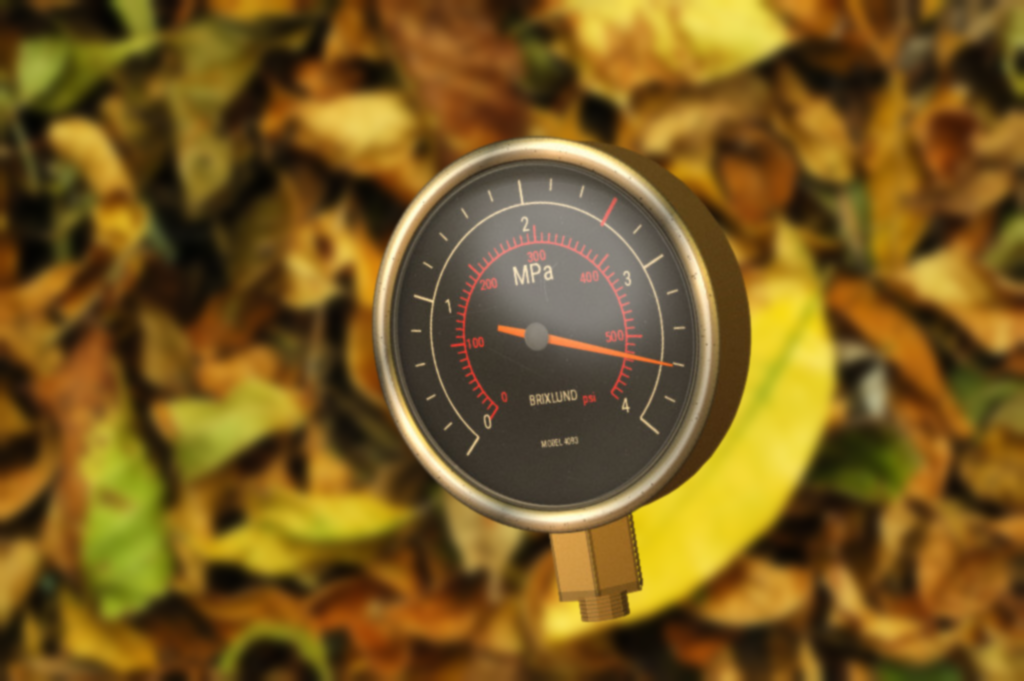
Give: 3.6,MPa
